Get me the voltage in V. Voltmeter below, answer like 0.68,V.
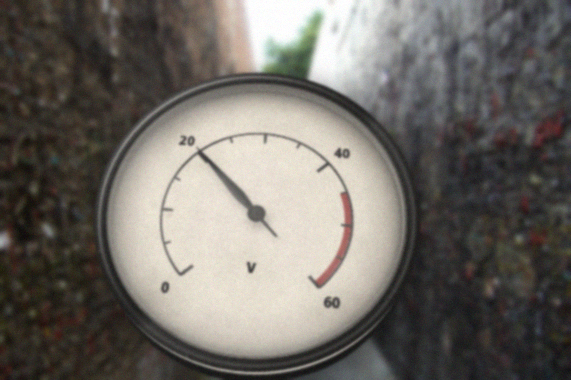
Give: 20,V
